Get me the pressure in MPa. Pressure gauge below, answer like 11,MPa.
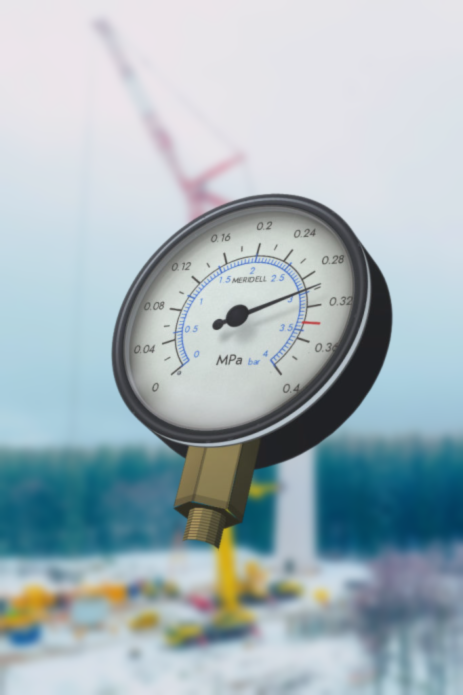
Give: 0.3,MPa
